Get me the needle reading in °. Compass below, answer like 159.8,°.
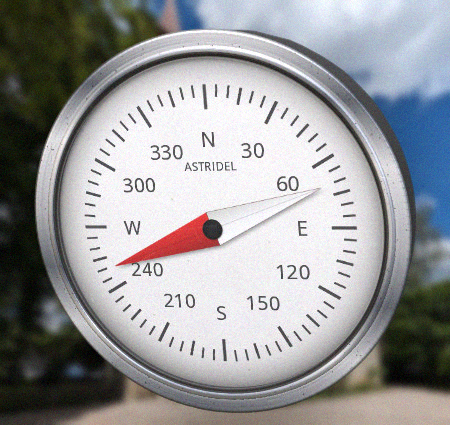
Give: 250,°
